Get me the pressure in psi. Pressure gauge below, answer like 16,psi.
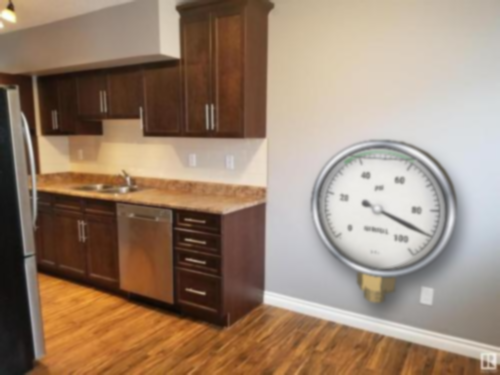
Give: 90,psi
